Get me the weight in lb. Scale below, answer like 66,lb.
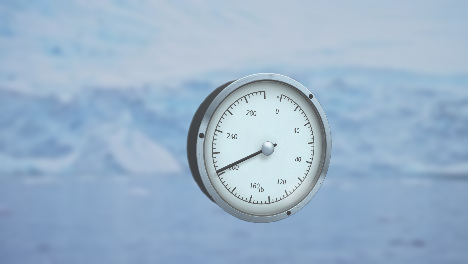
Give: 204,lb
